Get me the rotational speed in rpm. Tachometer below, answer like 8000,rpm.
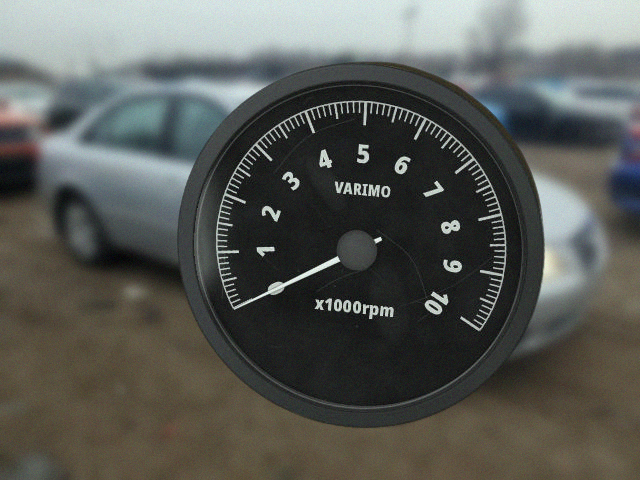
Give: 0,rpm
